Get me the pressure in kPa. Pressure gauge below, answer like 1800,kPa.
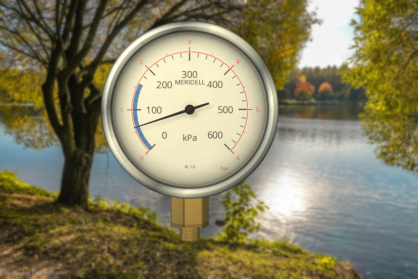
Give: 60,kPa
